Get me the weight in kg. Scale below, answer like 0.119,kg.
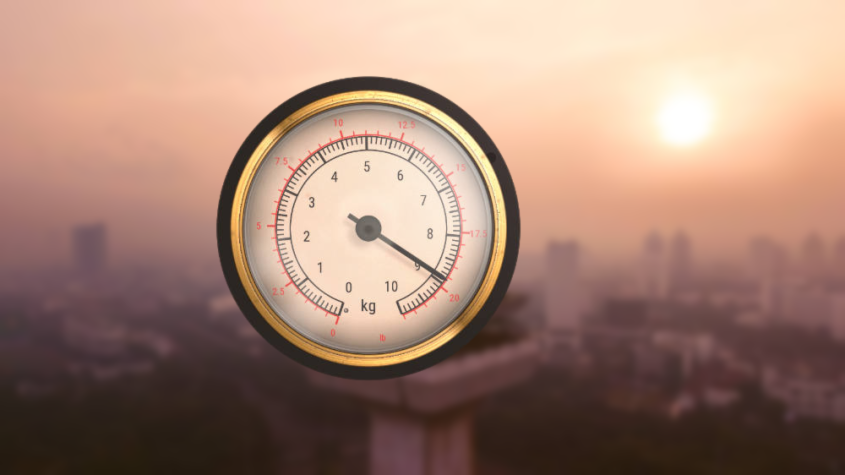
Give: 8.9,kg
